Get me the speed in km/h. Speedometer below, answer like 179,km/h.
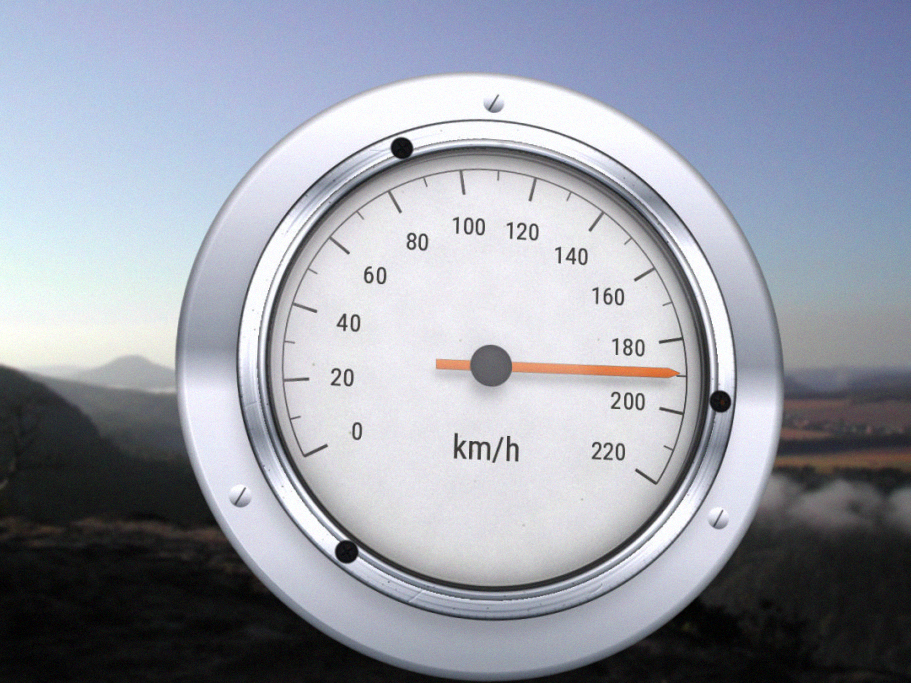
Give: 190,km/h
